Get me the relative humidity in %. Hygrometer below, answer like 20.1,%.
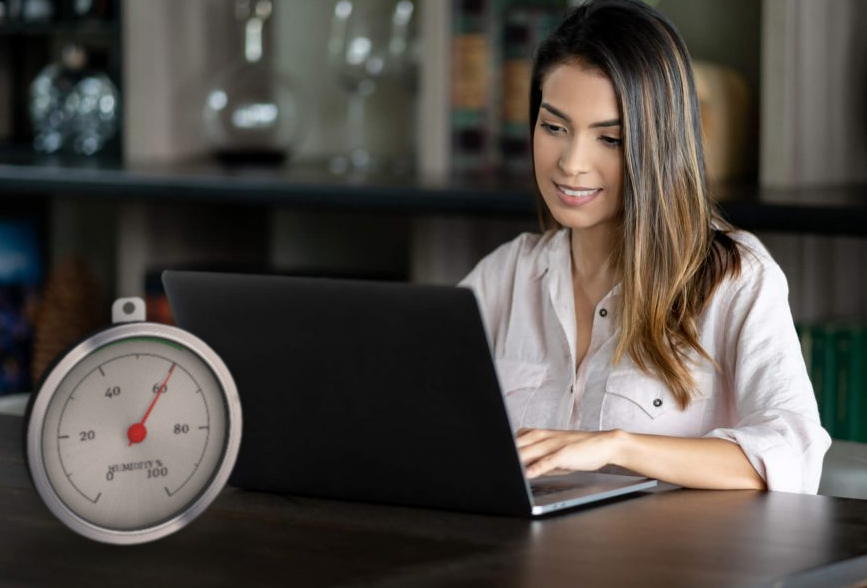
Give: 60,%
